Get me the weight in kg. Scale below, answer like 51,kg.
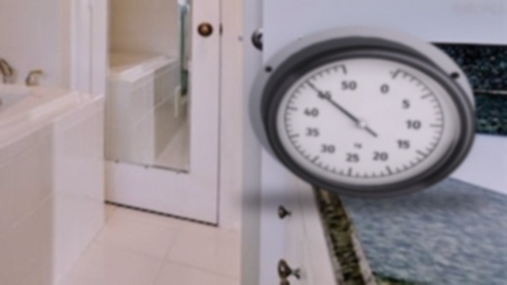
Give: 45,kg
